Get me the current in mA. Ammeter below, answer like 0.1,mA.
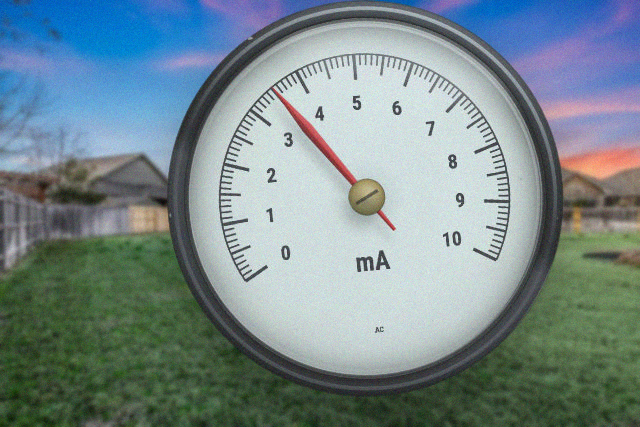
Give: 3.5,mA
